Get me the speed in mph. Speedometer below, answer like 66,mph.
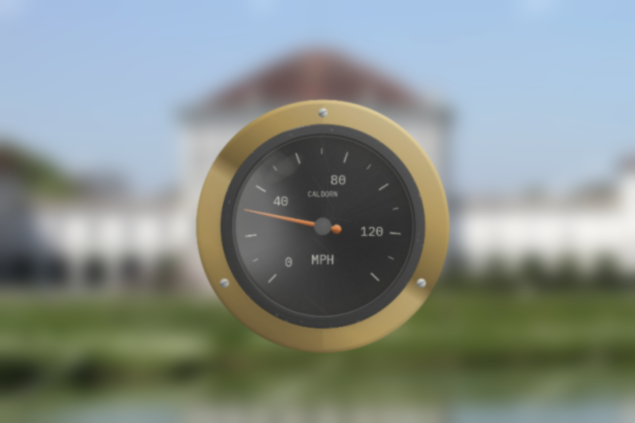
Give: 30,mph
